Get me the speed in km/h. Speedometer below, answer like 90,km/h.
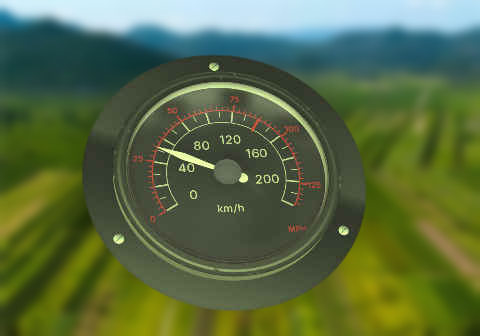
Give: 50,km/h
